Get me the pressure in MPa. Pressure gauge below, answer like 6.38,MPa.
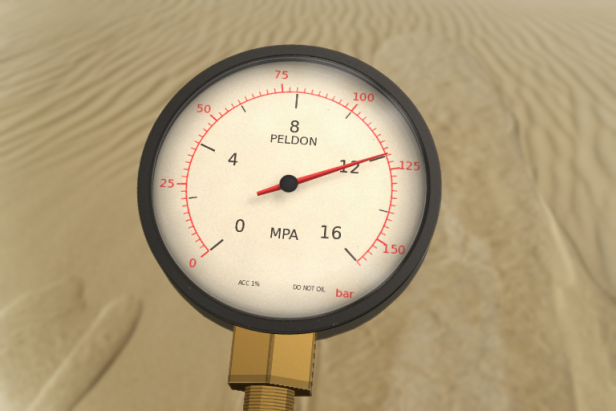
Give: 12,MPa
